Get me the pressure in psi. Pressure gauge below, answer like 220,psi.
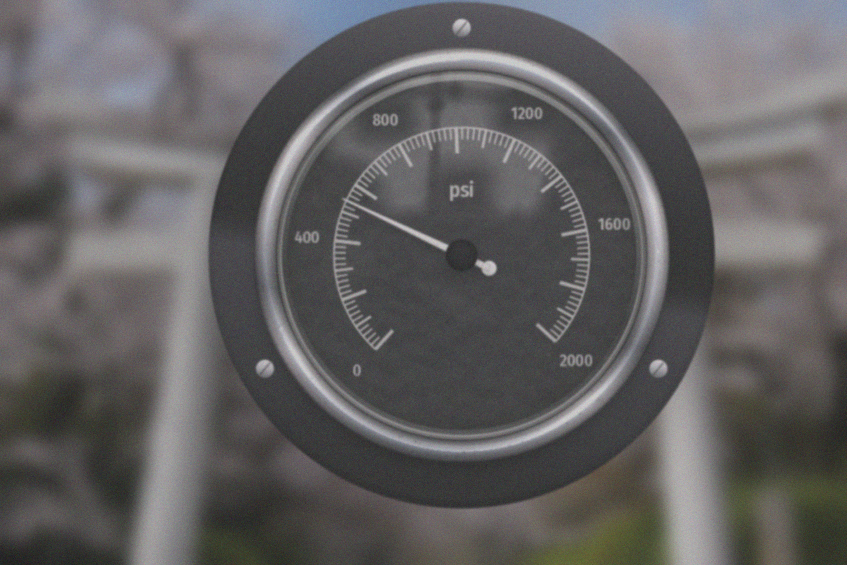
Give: 540,psi
